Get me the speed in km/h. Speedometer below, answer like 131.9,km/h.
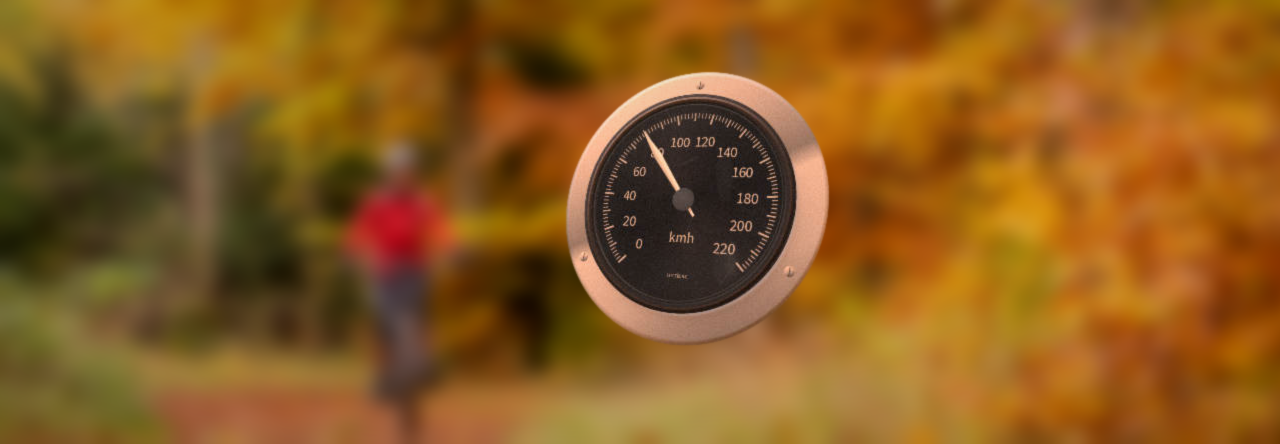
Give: 80,km/h
